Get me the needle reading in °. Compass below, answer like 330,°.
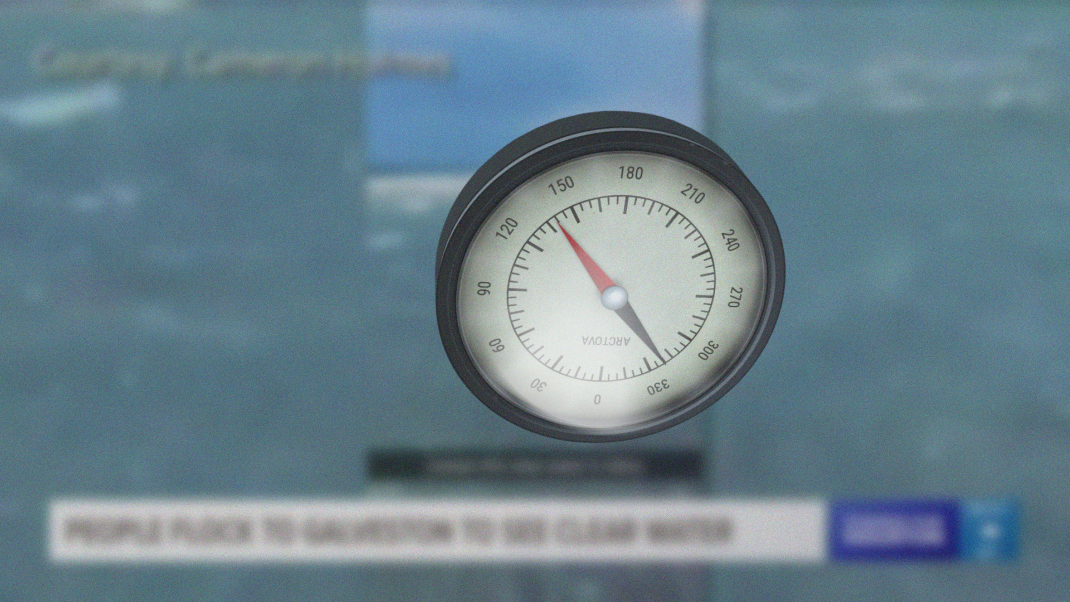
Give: 140,°
